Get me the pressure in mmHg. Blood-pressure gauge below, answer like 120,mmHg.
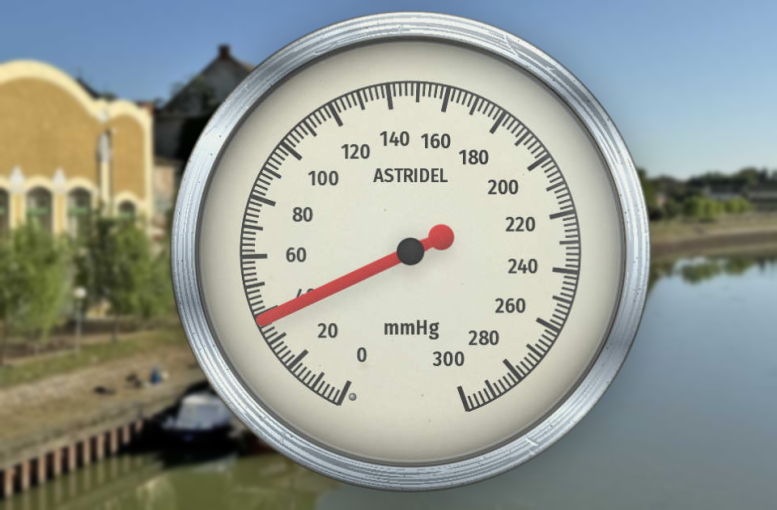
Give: 38,mmHg
